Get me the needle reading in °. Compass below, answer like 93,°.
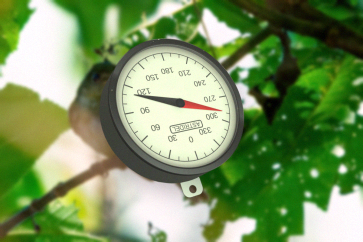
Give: 290,°
